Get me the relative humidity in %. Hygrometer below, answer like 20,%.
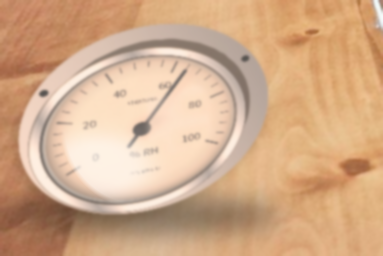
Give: 64,%
